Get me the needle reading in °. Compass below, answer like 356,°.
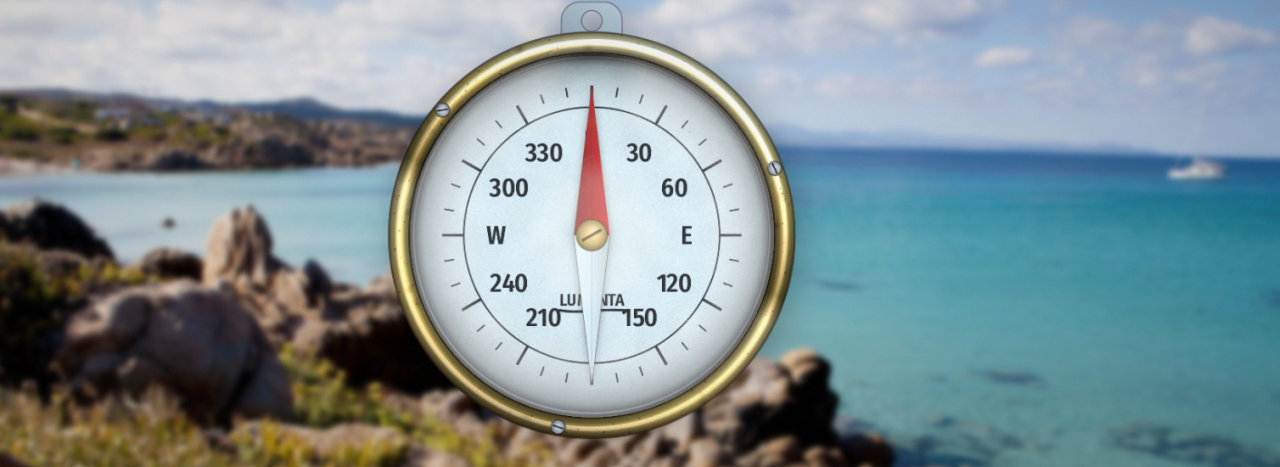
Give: 0,°
